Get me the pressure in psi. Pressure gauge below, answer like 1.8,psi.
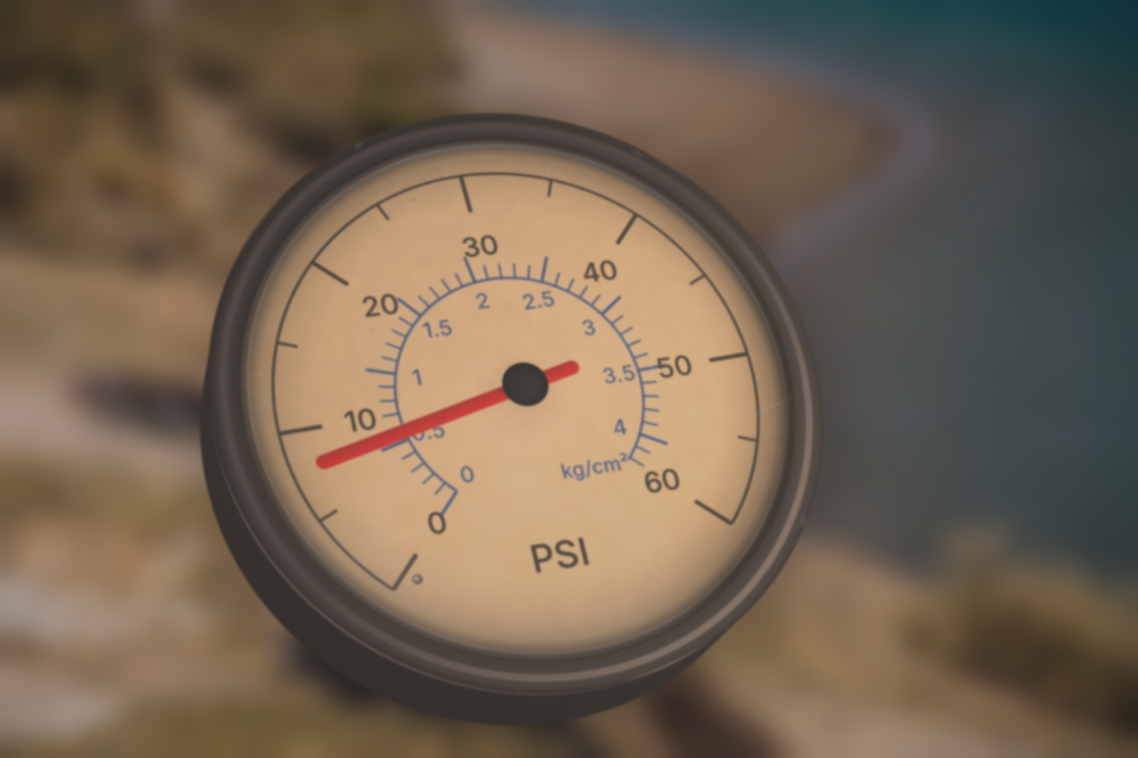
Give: 7.5,psi
